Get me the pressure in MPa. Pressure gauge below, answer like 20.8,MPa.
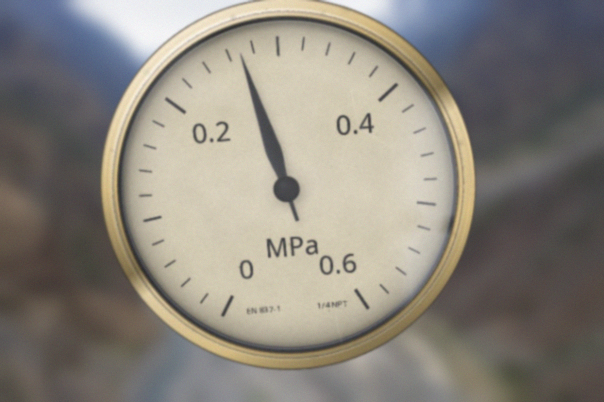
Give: 0.27,MPa
